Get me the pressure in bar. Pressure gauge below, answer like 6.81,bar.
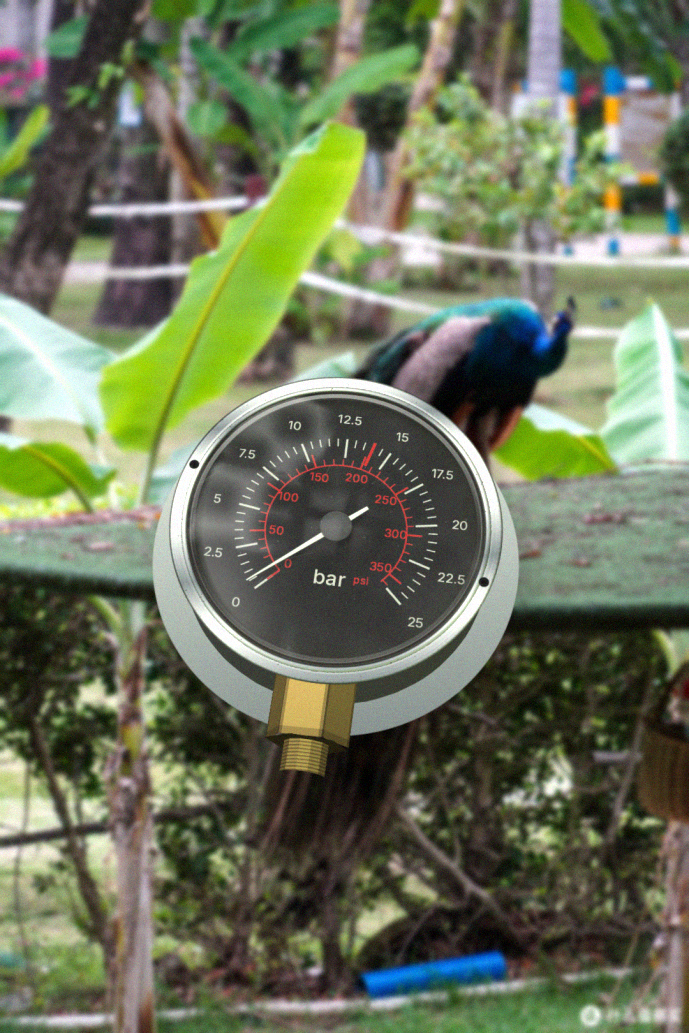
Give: 0.5,bar
